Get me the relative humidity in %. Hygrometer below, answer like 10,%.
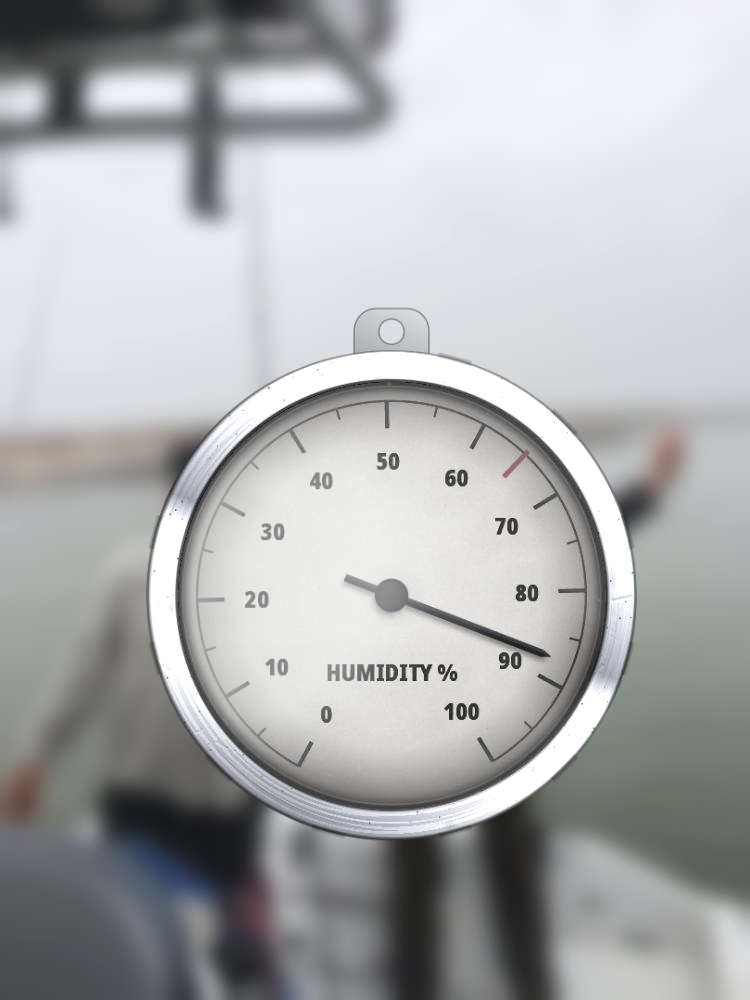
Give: 87.5,%
